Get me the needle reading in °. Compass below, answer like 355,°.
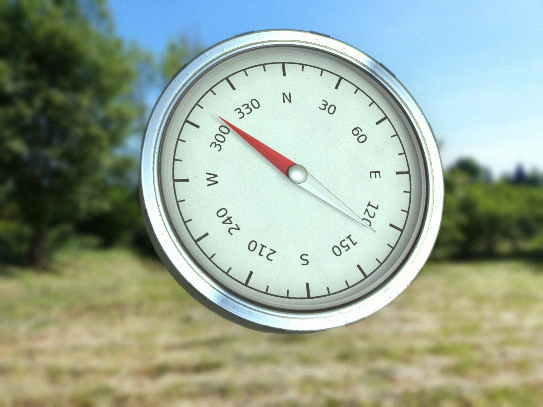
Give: 310,°
